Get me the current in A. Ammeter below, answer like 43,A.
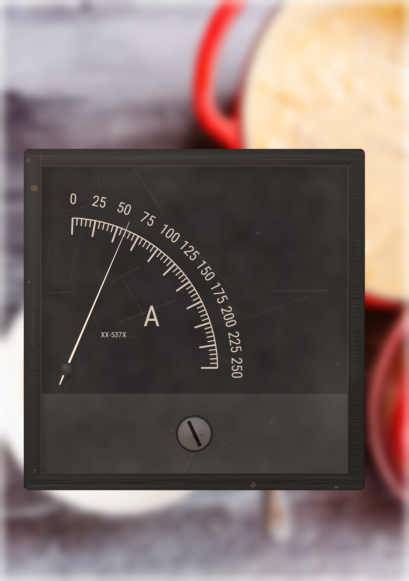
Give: 60,A
